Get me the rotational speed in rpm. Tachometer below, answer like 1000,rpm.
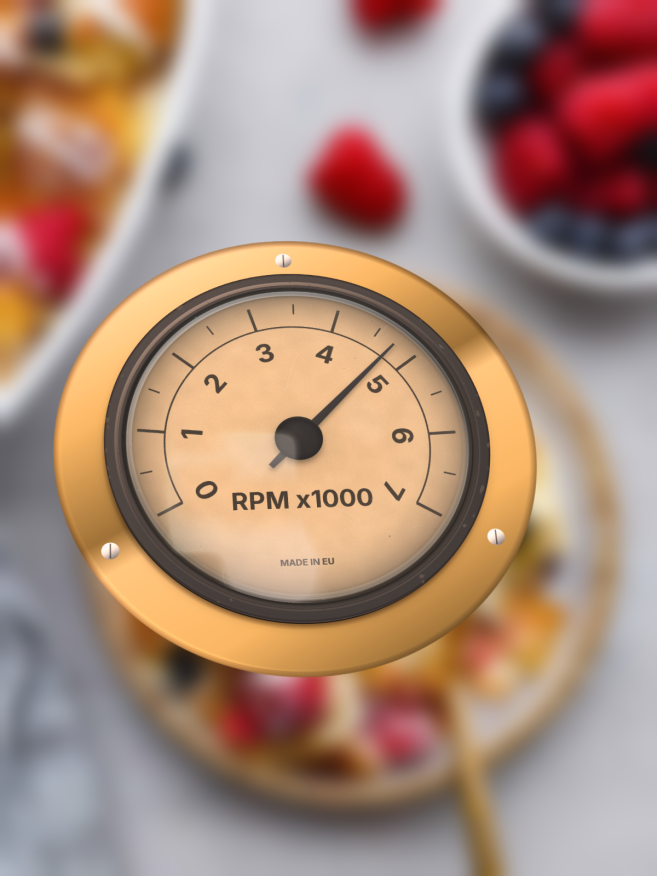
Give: 4750,rpm
